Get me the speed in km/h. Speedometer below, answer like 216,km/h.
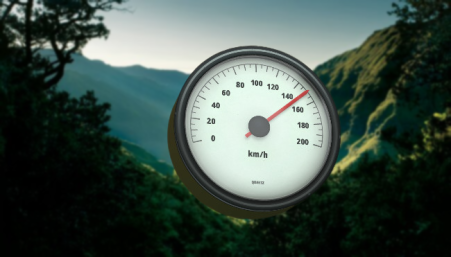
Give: 150,km/h
